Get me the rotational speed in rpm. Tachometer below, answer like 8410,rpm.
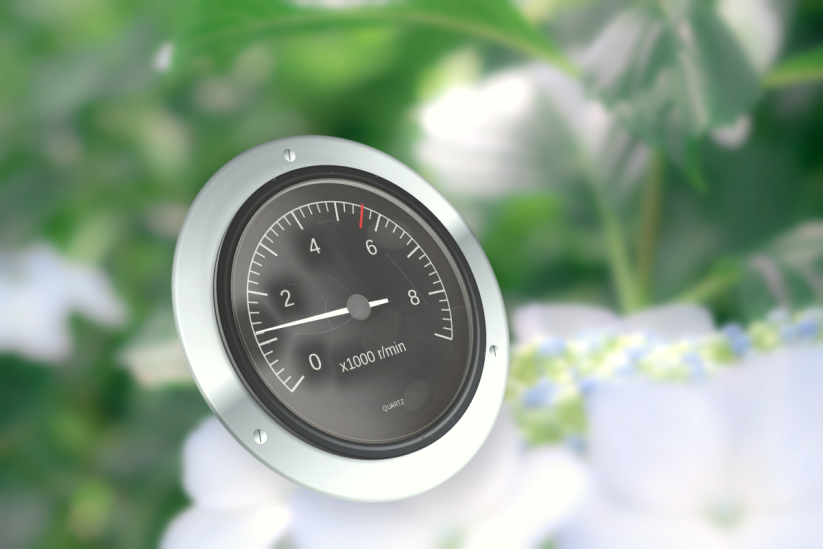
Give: 1200,rpm
